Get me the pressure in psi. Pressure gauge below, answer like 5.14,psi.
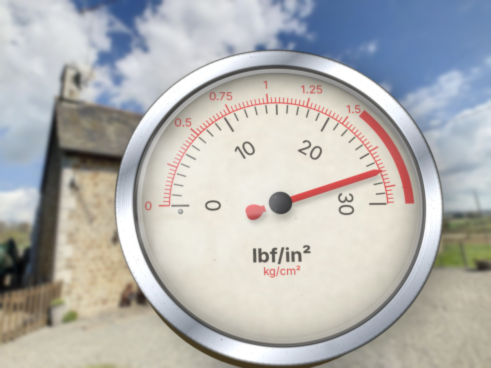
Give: 27,psi
